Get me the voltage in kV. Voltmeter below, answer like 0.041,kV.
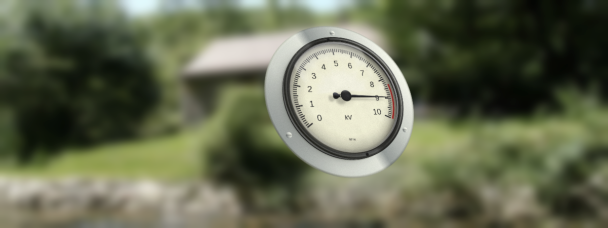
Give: 9,kV
